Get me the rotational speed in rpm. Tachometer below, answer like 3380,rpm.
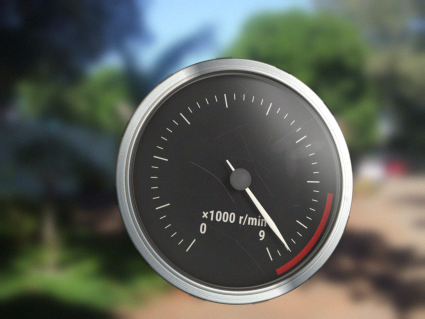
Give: 8600,rpm
